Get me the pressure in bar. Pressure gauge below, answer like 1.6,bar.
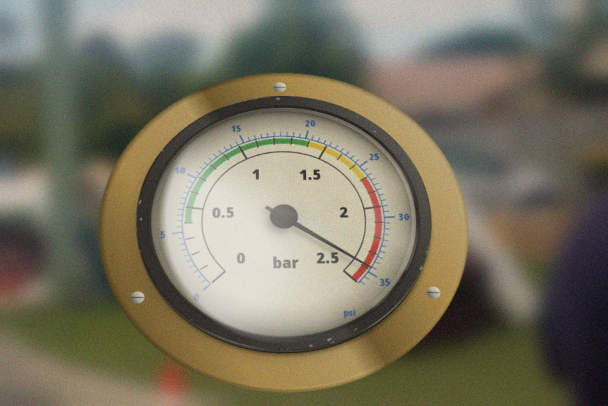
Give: 2.4,bar
